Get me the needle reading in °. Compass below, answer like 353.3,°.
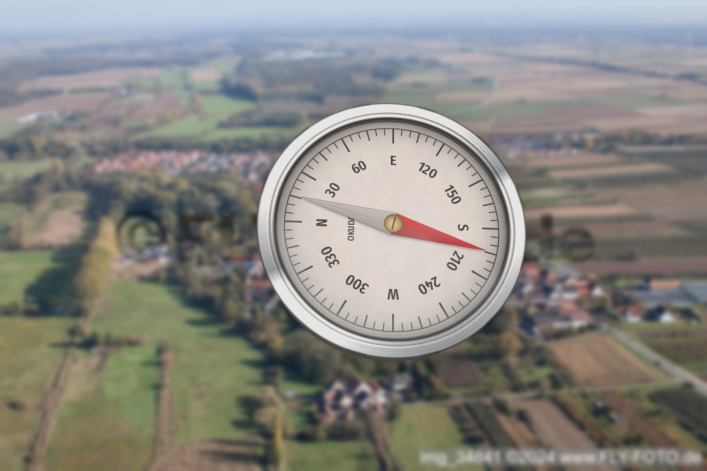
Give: 195,°
